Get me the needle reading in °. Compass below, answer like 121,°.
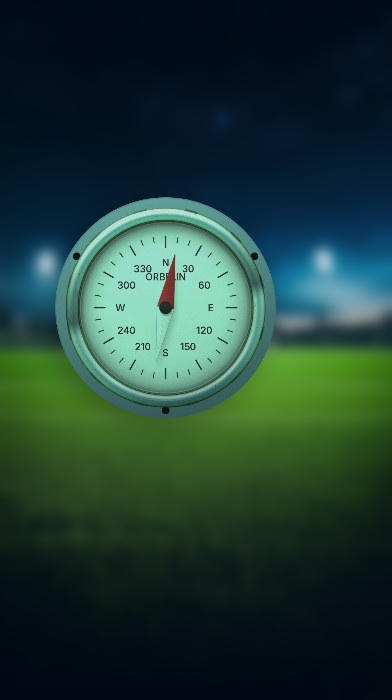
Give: 10,°
